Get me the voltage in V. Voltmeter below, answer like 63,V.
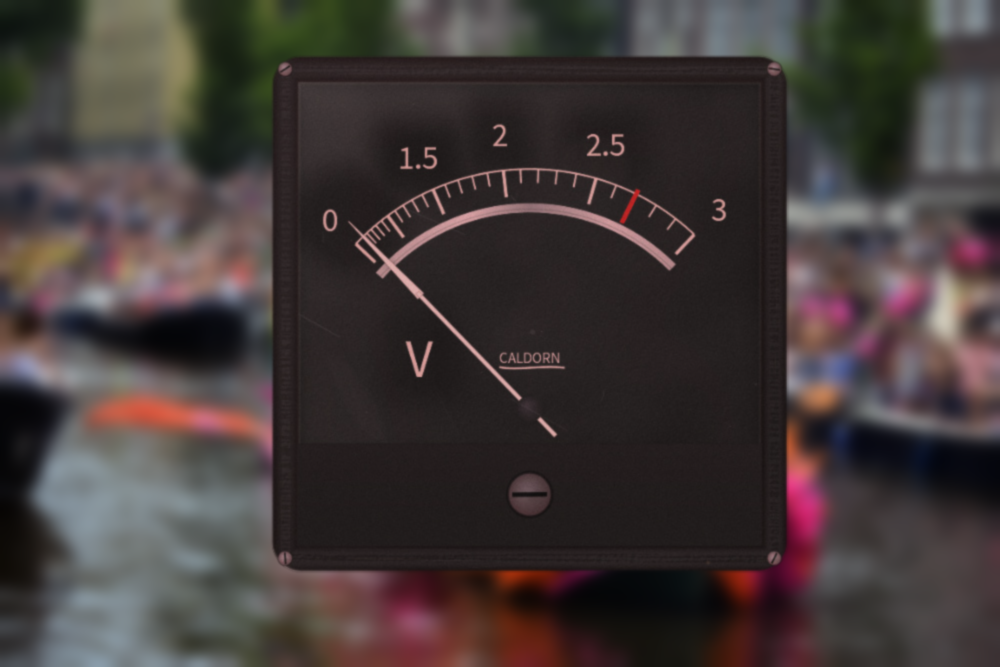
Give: 0.5,V
